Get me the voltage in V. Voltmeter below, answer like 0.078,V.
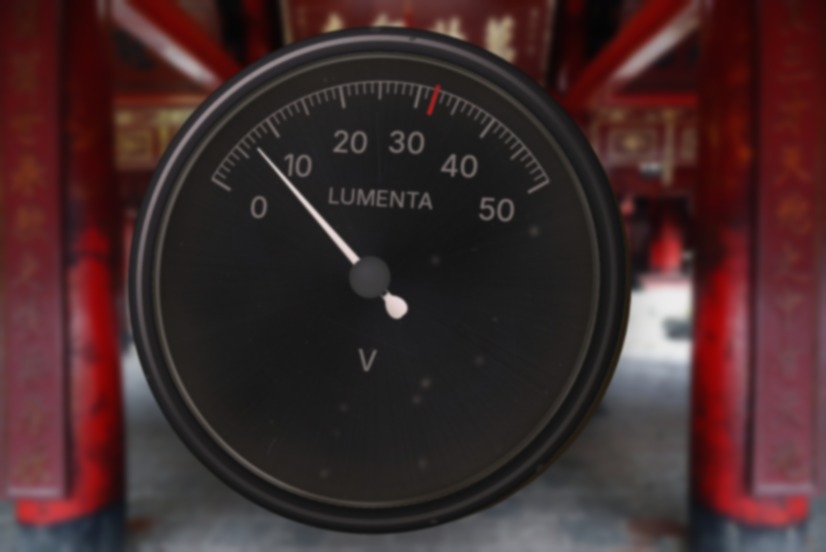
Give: 7,V
